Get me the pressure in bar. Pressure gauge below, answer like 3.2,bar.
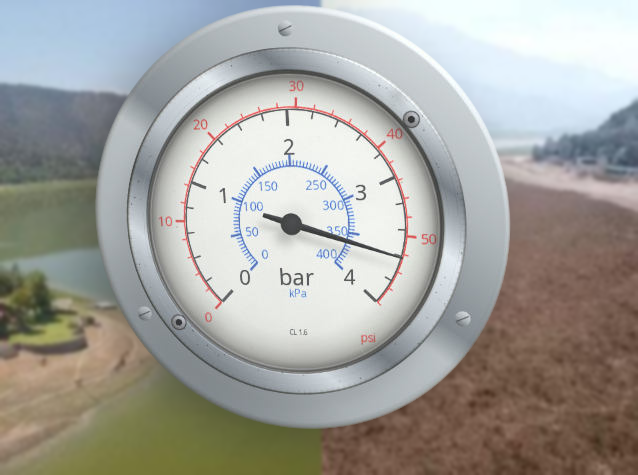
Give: 3.6,bar
